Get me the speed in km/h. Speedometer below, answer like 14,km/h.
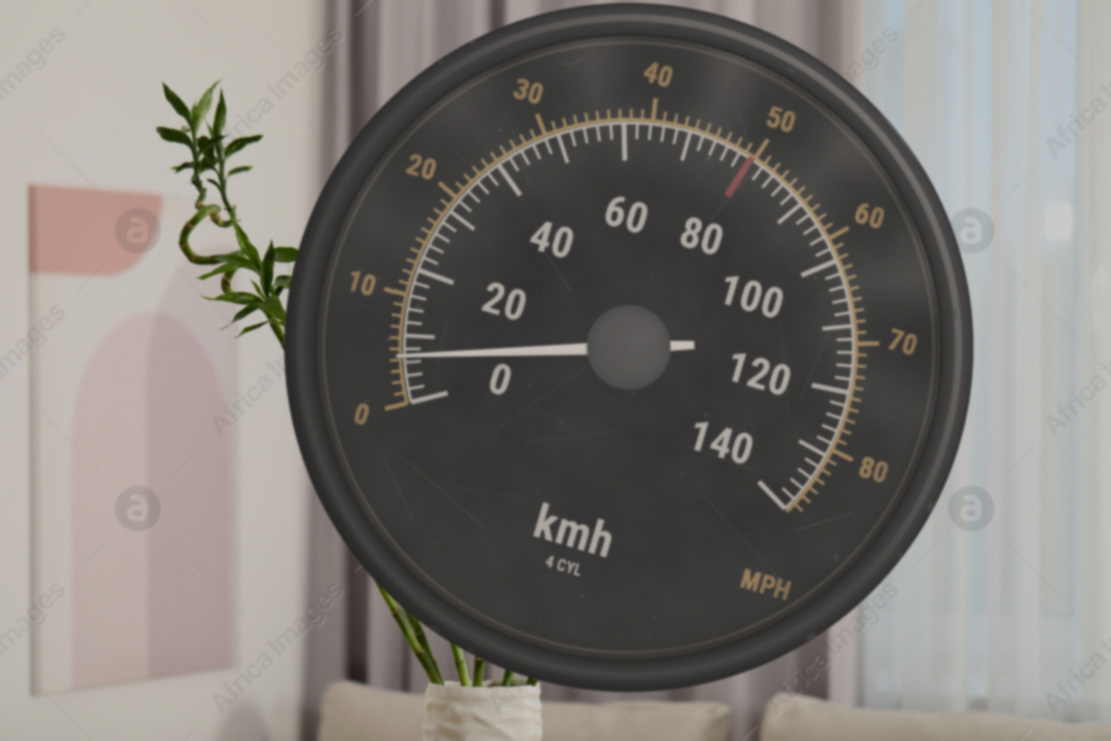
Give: 7,km/h
